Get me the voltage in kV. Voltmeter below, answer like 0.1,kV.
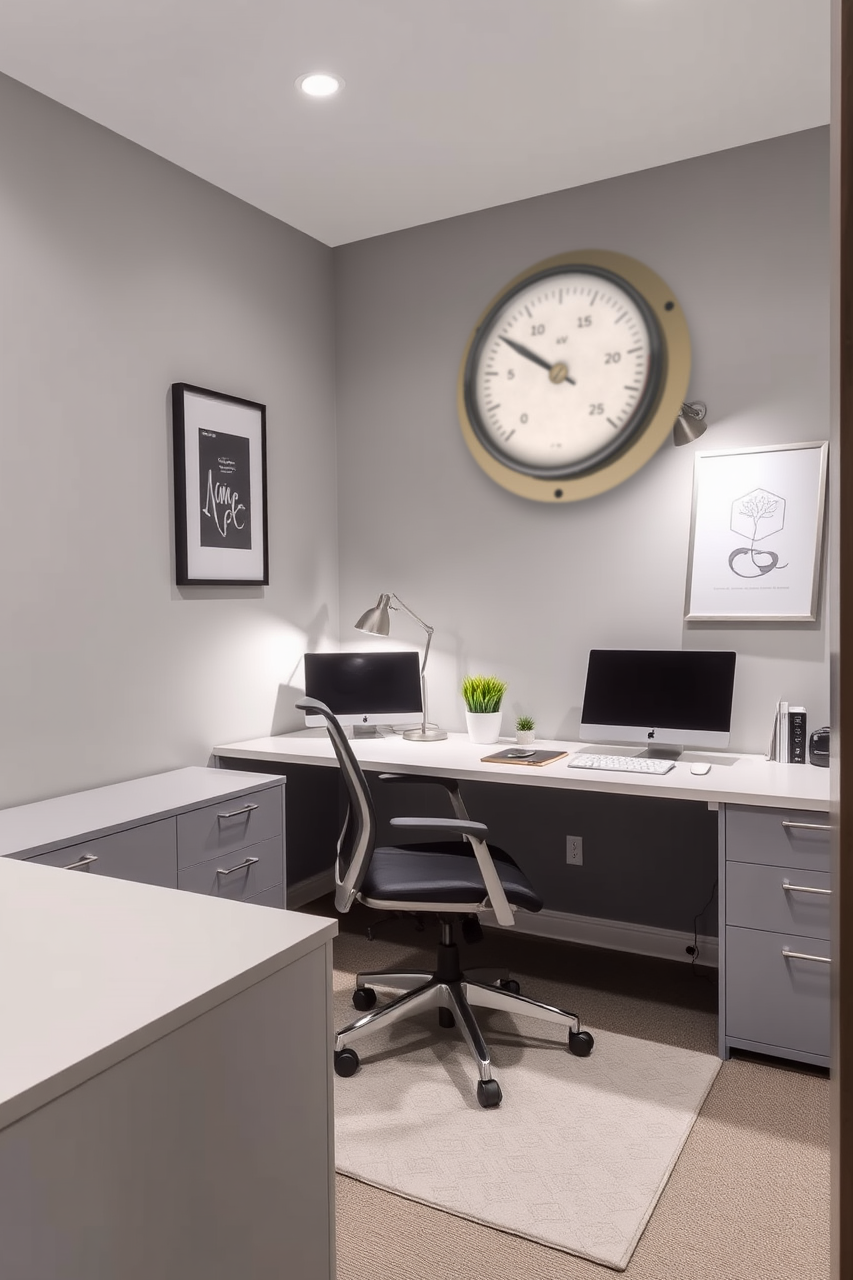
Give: 7.5,kV
